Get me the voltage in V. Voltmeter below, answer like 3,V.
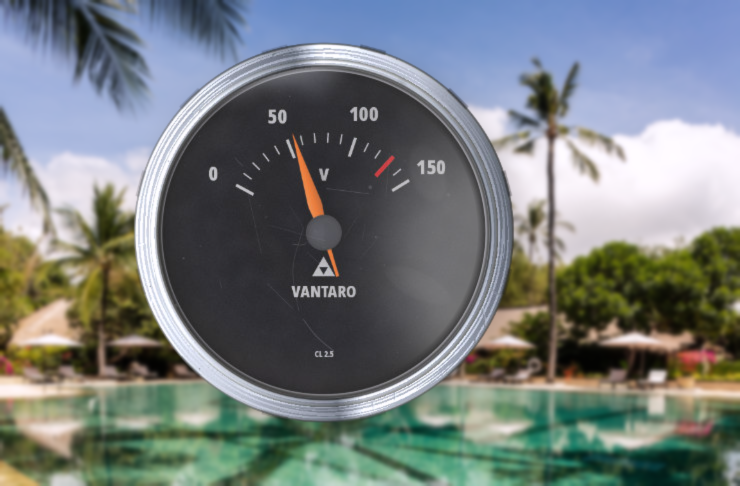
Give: 55,V
